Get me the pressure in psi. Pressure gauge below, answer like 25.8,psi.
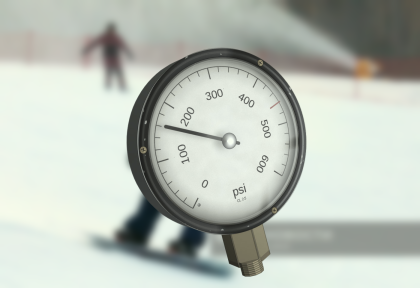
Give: 160,psi
